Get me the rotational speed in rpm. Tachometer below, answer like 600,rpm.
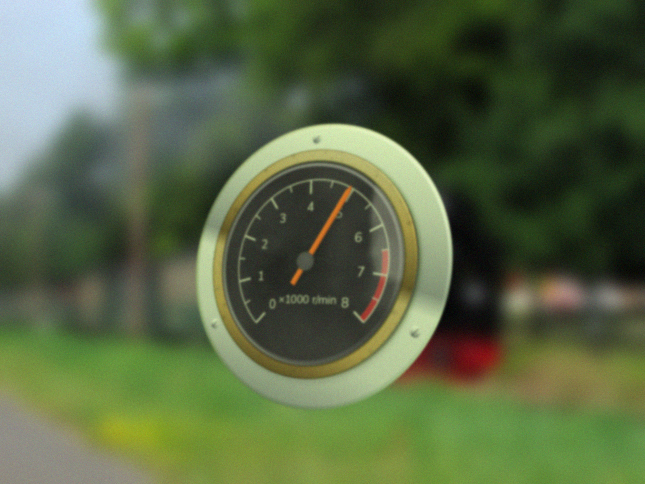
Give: 5000,rpm
